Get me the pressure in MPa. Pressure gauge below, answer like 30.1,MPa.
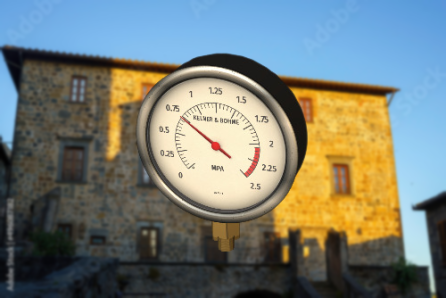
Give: 0.75,MPa
